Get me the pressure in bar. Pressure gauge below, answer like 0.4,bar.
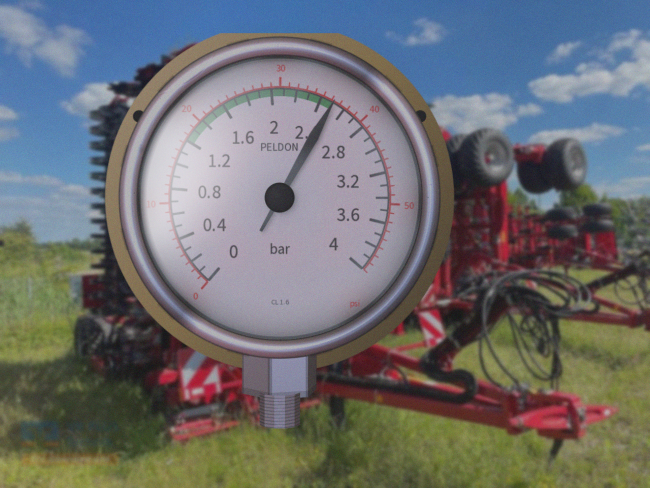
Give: 2.5,bar
